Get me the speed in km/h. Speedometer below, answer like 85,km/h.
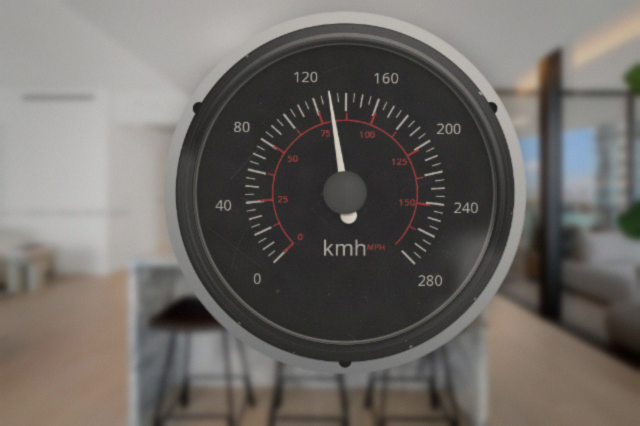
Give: 130,km/h
